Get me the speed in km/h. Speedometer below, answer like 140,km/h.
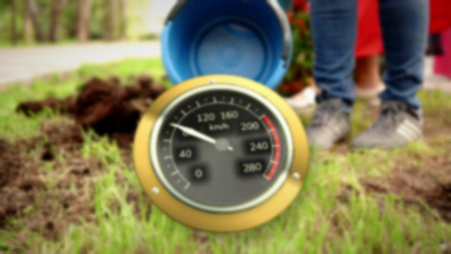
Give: 80,km/h
